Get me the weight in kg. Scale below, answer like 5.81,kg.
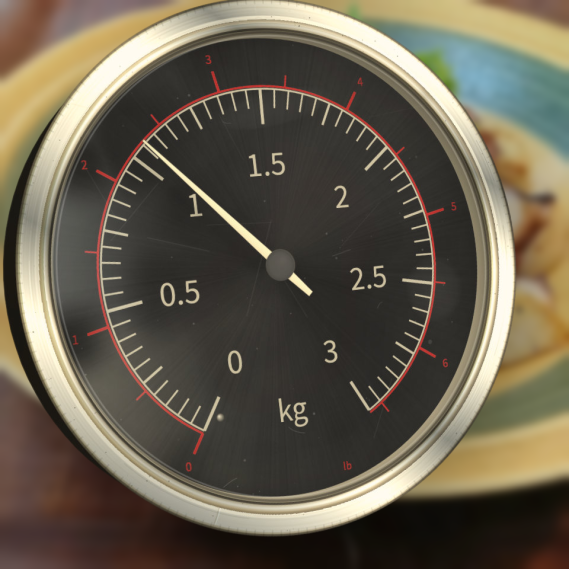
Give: 1.05,kg
